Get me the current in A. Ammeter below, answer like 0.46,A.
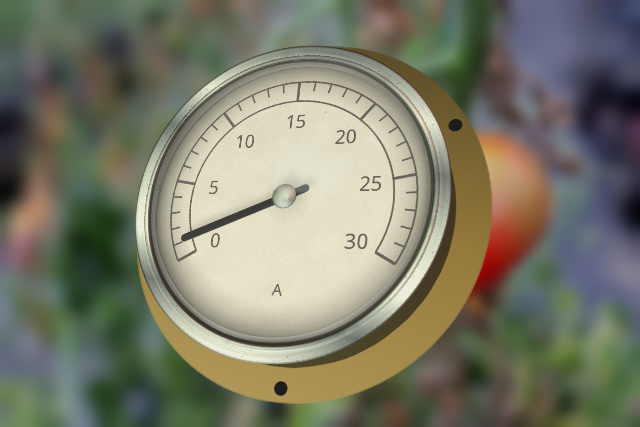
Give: 1,A
